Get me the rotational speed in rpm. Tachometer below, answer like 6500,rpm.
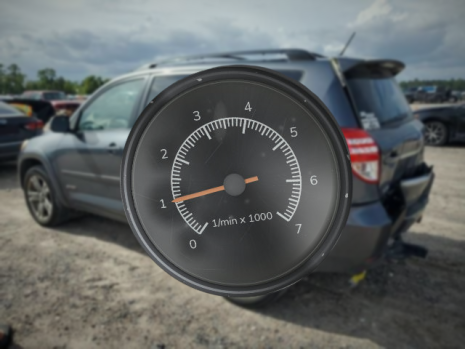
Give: 1000,rpm
